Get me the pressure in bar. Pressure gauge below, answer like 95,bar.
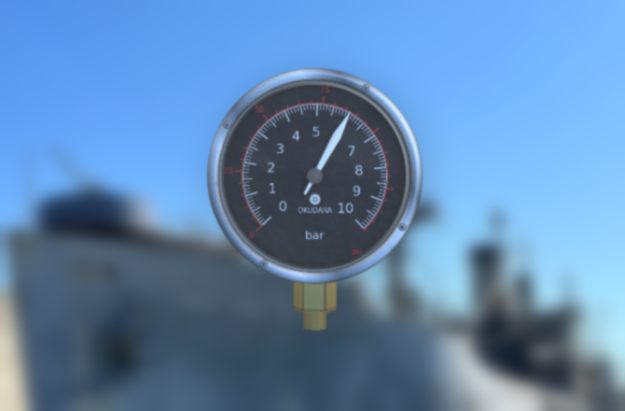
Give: 6,bar
